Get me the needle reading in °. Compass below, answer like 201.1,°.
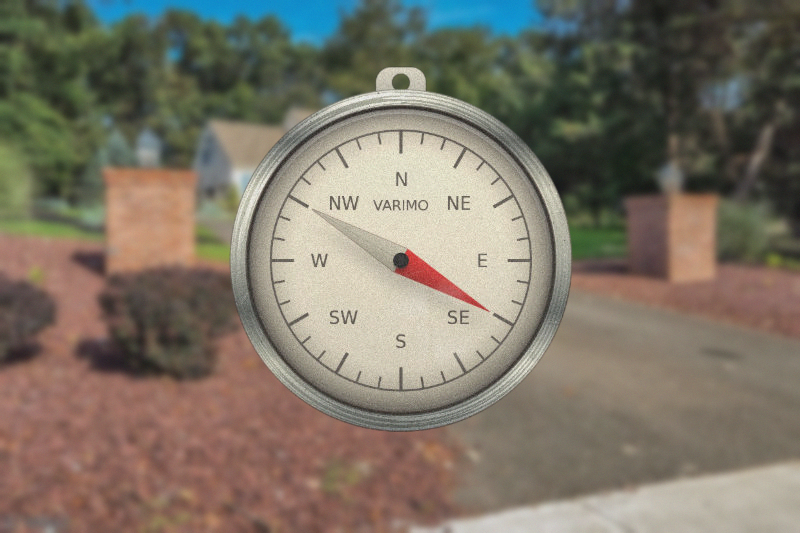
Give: 120,°
